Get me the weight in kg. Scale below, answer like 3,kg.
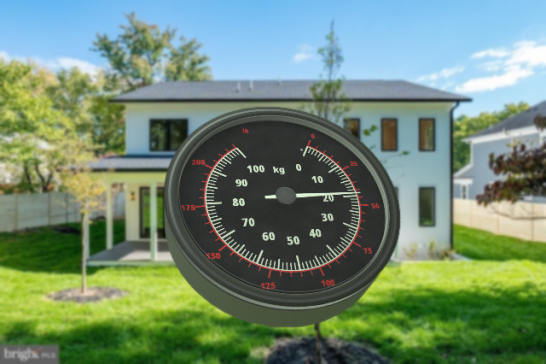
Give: 20,kg
